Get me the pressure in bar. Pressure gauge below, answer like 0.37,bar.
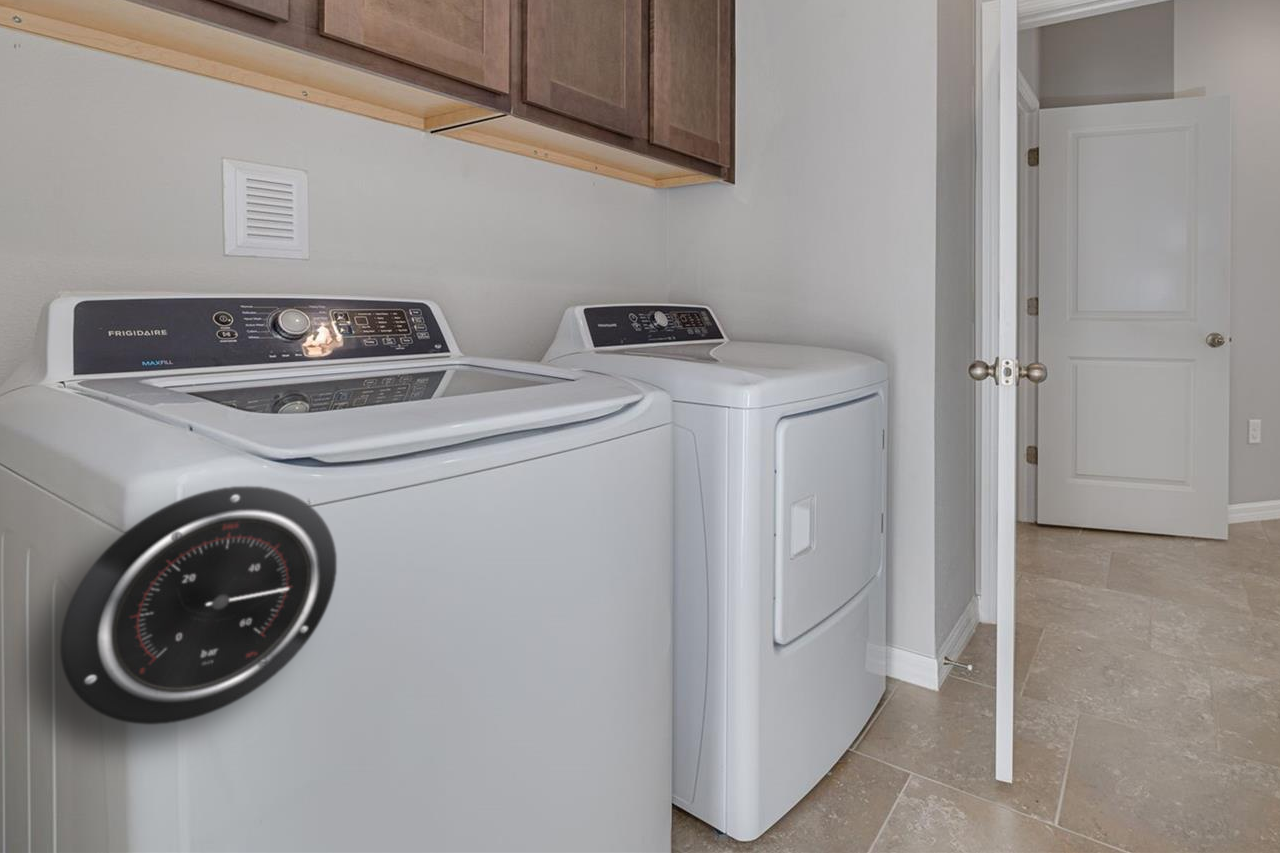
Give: 50,bar
